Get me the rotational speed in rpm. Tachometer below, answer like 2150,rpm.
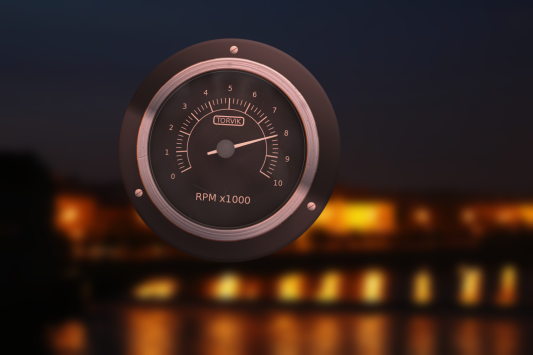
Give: 8000,rpm
